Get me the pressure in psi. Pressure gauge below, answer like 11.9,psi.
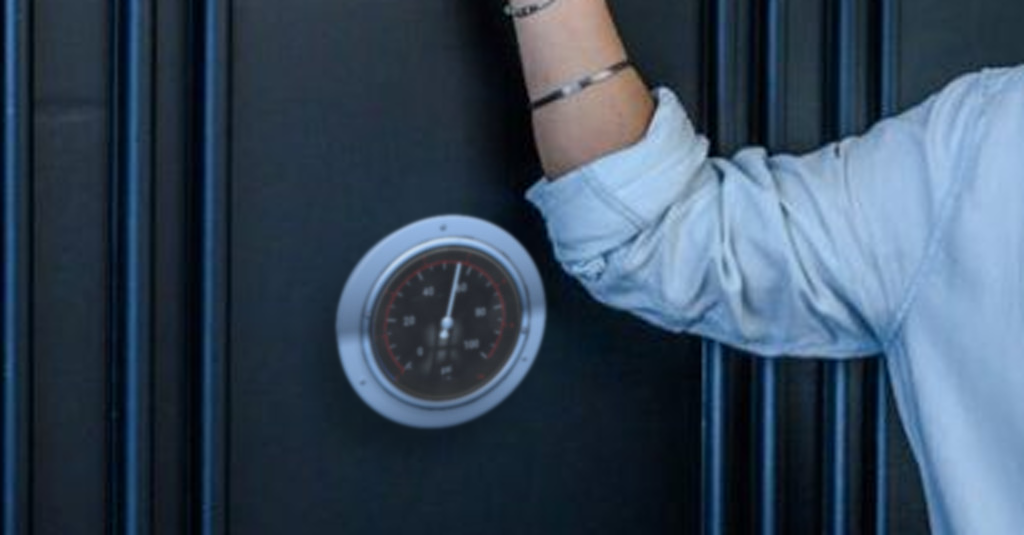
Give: 55,psi
